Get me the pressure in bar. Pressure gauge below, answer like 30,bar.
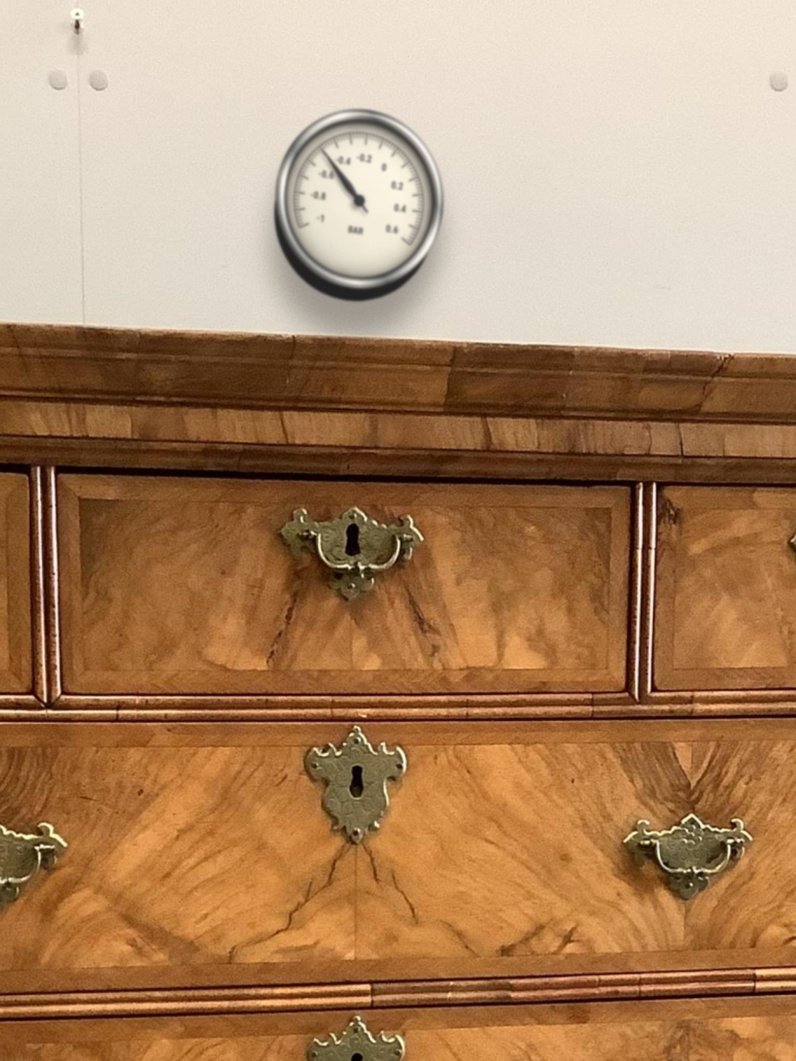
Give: -0.5,bar
